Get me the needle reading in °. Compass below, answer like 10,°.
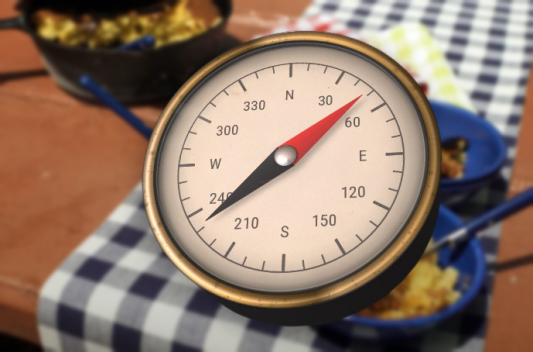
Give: 50,°
